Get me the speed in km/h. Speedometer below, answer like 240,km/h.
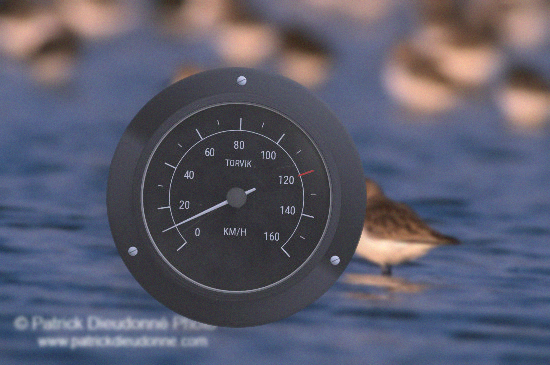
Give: 10,km/h
